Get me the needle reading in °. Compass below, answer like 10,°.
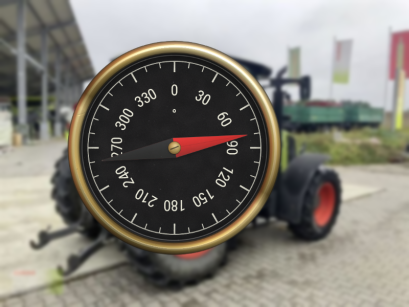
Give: 80,°
